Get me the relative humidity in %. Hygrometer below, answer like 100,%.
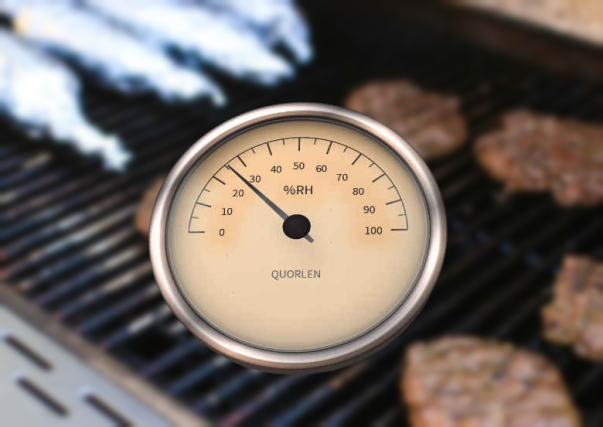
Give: 25,%
